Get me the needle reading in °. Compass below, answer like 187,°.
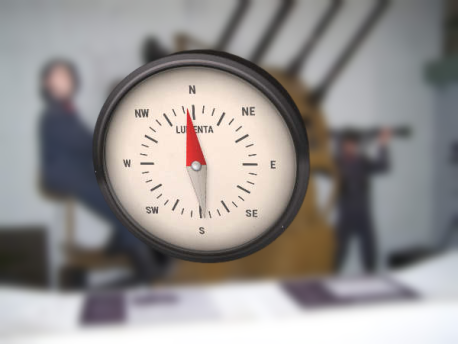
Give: 355,°
